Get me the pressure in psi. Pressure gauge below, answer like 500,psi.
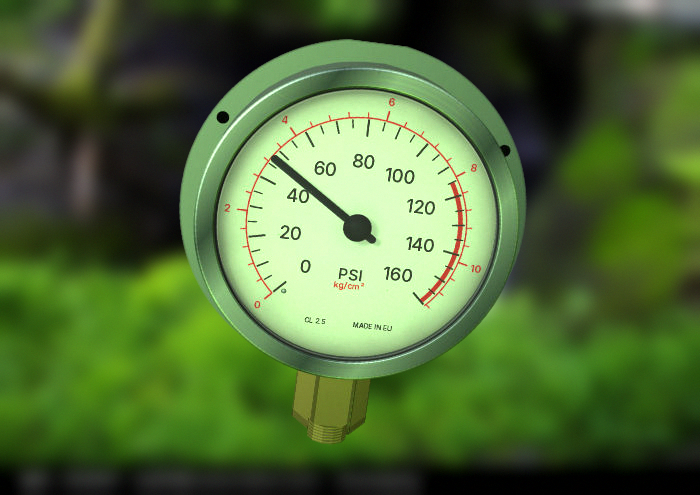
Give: 47.5,psi
